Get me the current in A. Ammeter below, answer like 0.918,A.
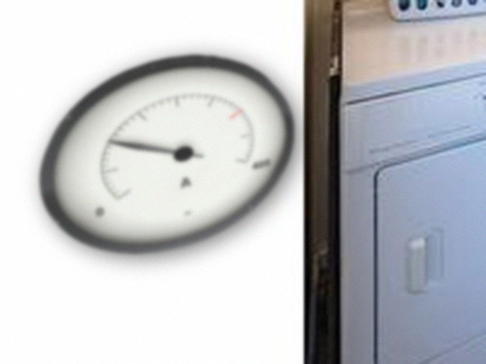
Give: 100,A
